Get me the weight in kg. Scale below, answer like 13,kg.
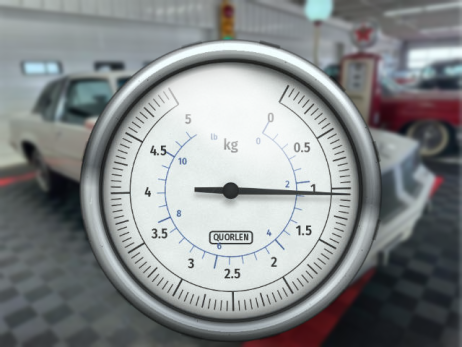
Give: 1.05,kg
